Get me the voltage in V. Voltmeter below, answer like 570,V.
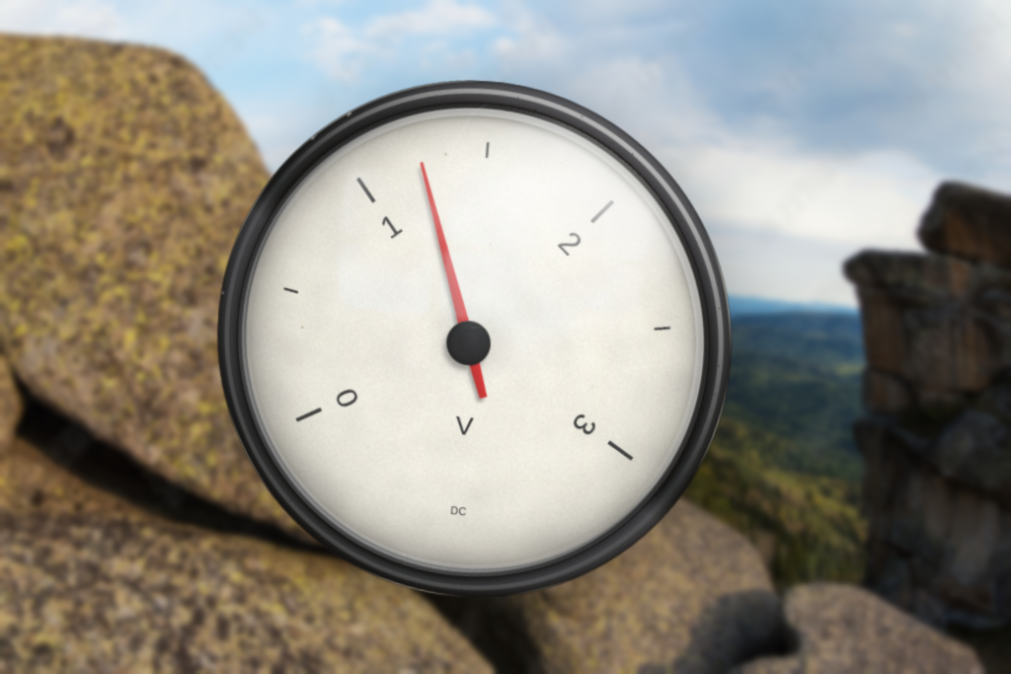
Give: 1.25,V
